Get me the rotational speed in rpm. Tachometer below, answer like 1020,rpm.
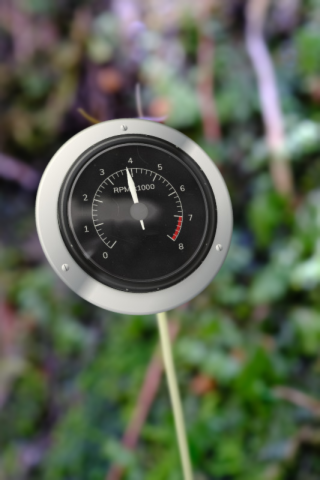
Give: 3800,rpm
